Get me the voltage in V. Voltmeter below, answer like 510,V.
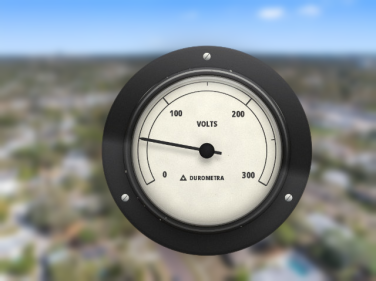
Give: 50,V
